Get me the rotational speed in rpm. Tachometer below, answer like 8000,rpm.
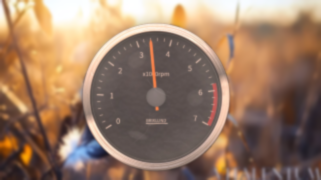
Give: 3400,rpm
